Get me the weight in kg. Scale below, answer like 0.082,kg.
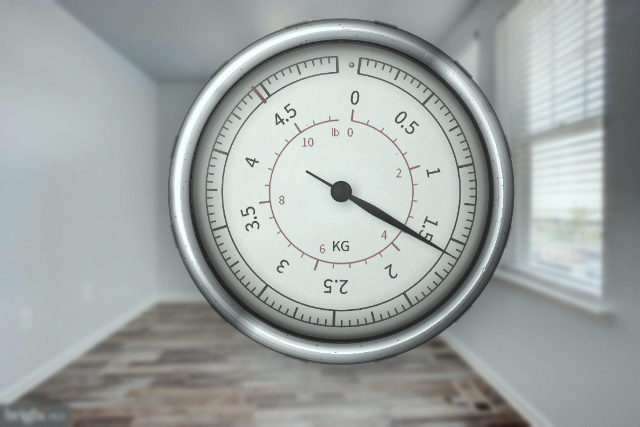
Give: 1.6,kg
